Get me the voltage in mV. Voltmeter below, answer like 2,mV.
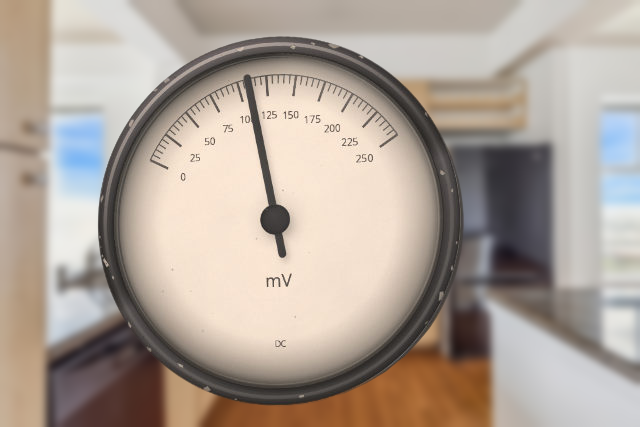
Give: 110,mV
